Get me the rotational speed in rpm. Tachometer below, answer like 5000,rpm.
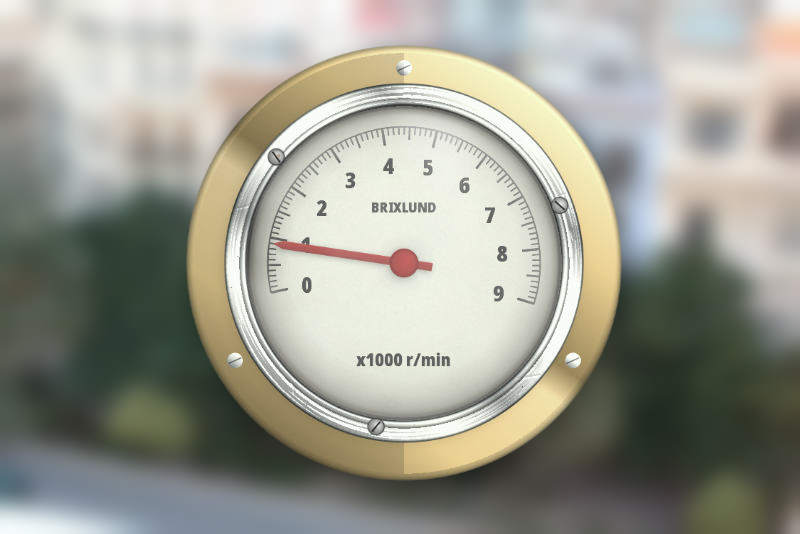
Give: 900,rpm
